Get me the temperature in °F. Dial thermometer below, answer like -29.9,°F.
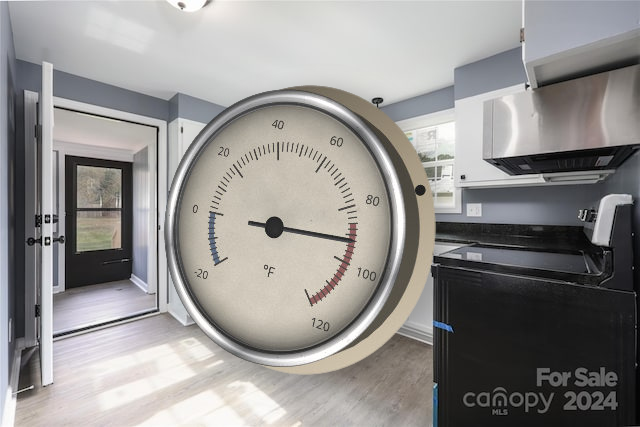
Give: 92,°F
